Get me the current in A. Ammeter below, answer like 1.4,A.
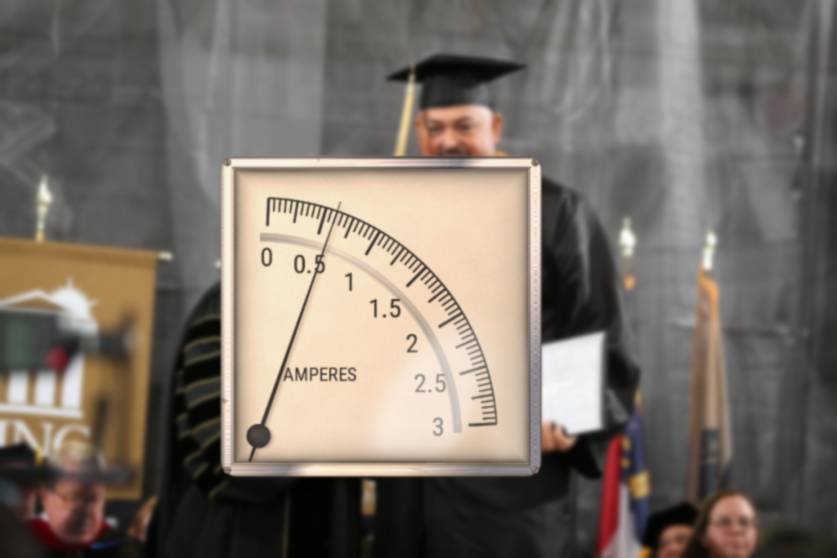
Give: 0.6,A
